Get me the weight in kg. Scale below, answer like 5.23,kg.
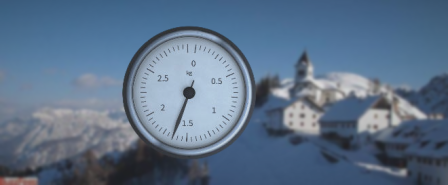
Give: 1.65,kg
